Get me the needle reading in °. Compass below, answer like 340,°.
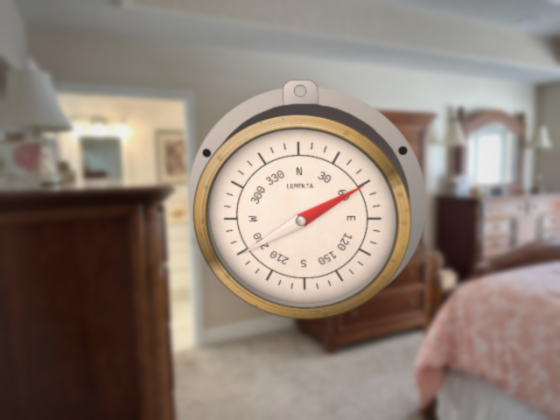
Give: 60,°
